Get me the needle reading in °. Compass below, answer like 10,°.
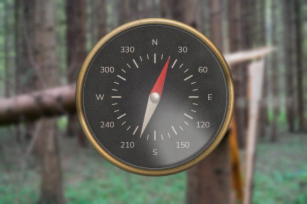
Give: 20,°
